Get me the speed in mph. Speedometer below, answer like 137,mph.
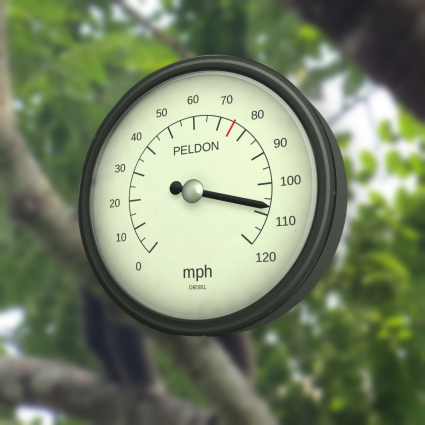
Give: 107.5,mph
